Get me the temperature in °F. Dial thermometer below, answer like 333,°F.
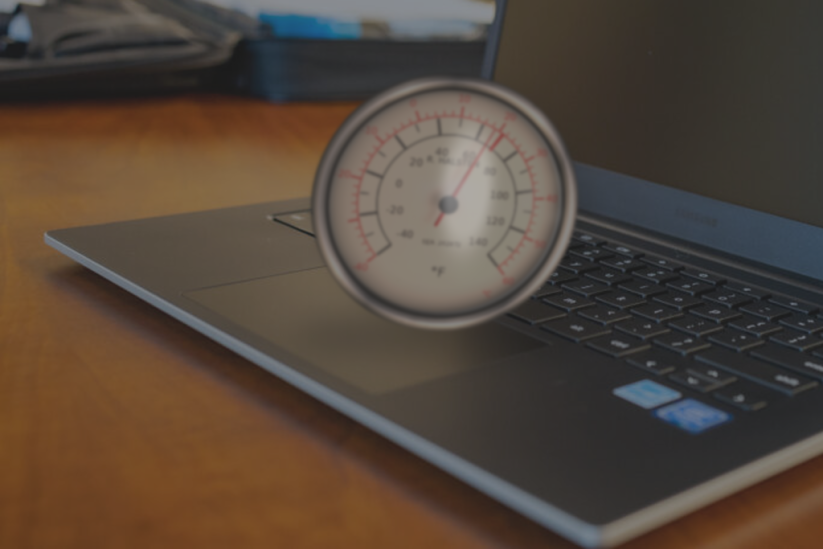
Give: 65,°F
